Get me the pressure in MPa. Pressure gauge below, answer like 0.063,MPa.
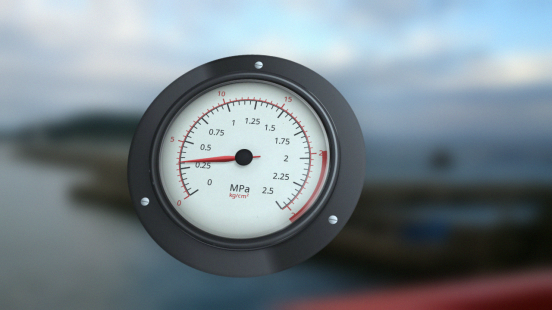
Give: 0.3,MPa
